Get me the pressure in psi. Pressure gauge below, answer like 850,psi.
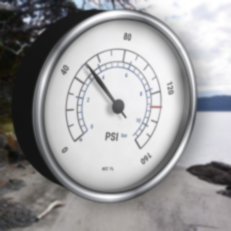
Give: 50,psi
